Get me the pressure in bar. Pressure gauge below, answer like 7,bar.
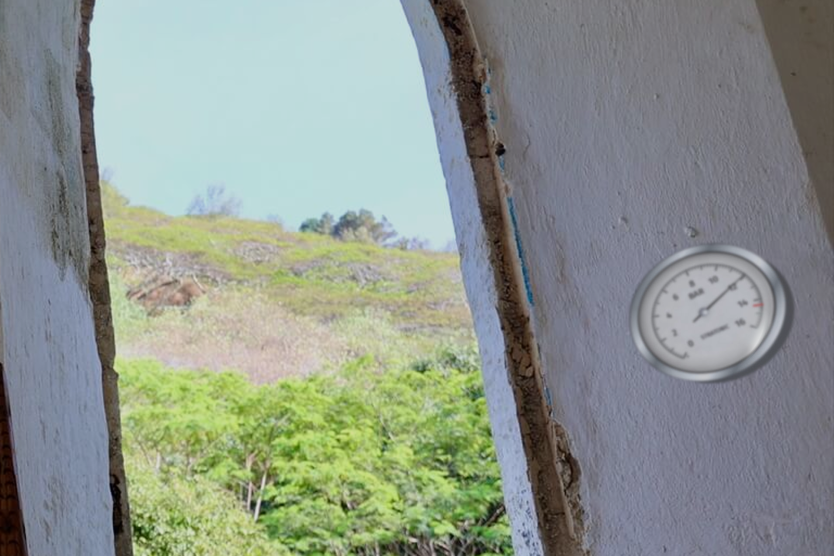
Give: 12,bar
